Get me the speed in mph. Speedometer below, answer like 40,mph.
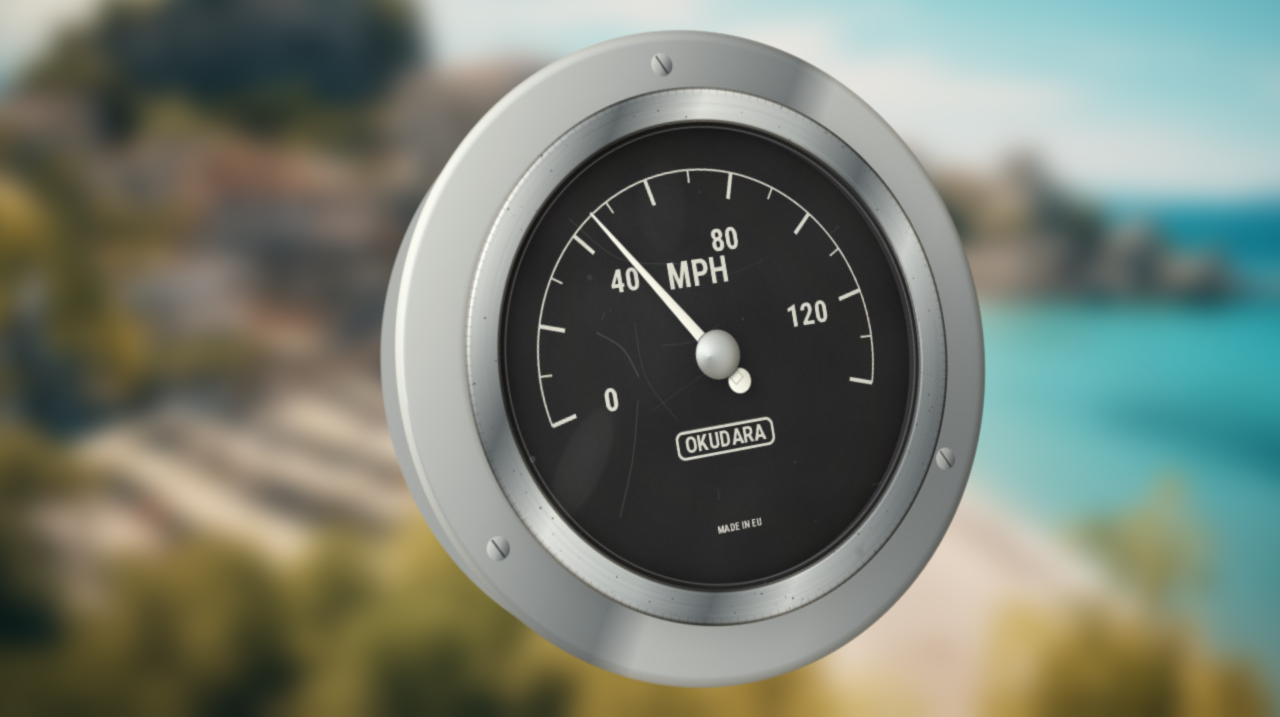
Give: 45,mph
